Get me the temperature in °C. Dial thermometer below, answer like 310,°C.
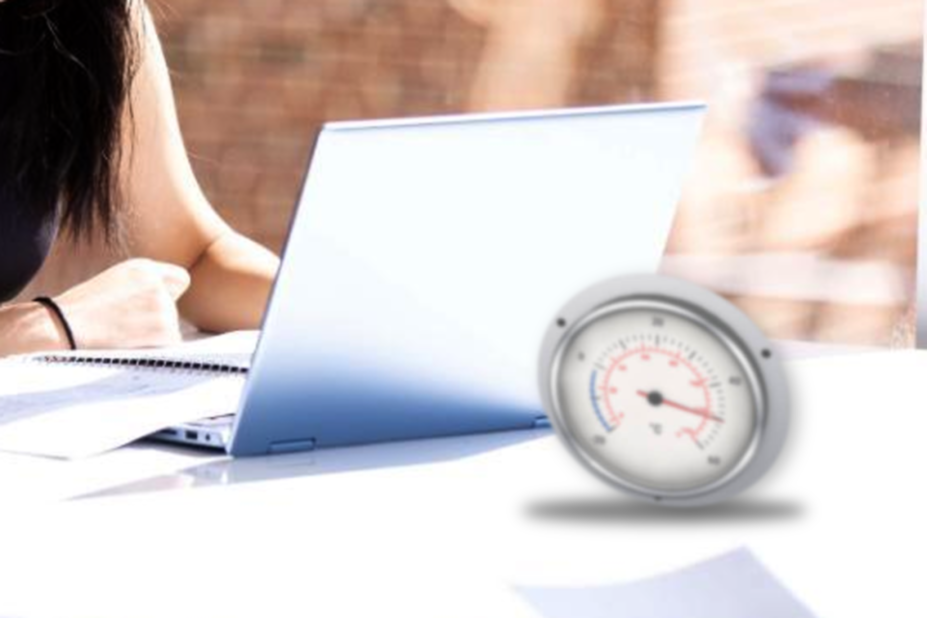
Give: 50,°C
